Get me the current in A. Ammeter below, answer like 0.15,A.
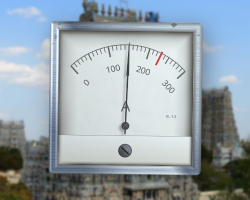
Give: 150,A
